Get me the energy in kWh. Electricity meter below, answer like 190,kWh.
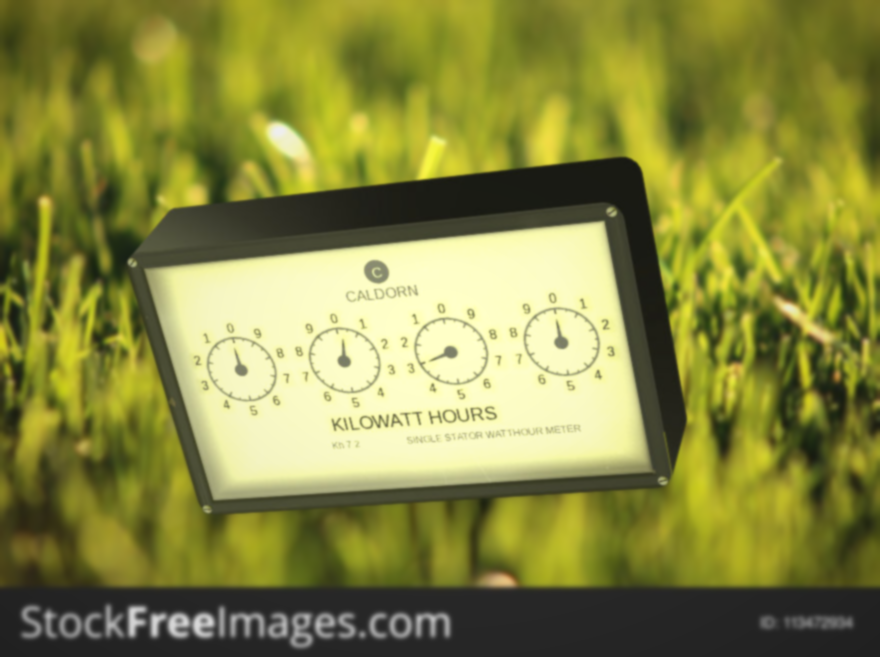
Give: 30,kWh
